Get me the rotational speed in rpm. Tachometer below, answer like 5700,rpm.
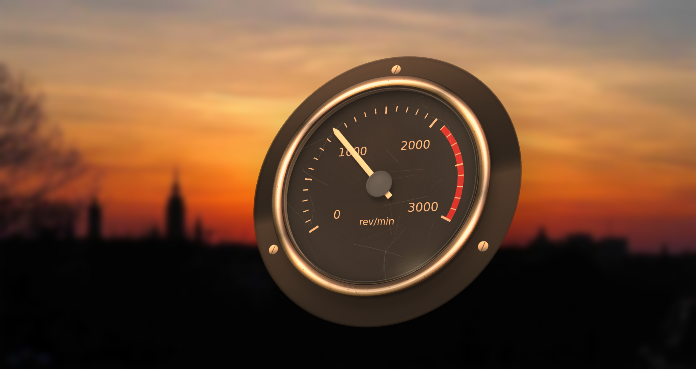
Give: 1000,rpm
